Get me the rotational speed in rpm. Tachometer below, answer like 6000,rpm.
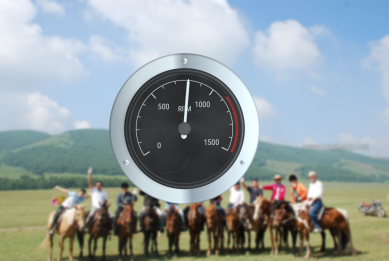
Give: 800,rpm
